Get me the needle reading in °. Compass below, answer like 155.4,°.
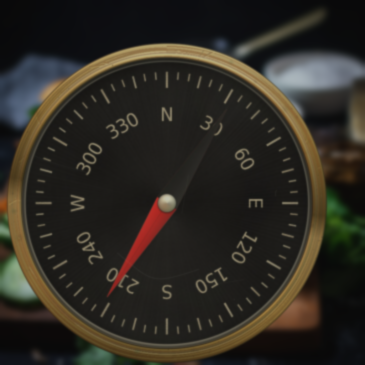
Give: 212.5,°
